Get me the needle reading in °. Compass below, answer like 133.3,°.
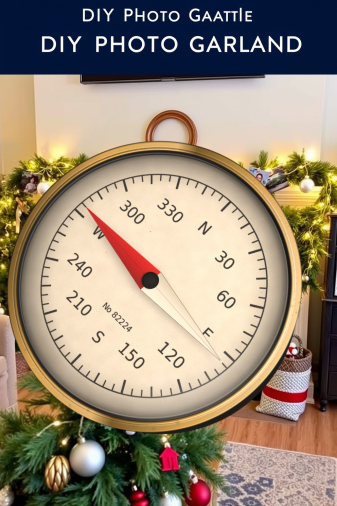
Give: 275,°
